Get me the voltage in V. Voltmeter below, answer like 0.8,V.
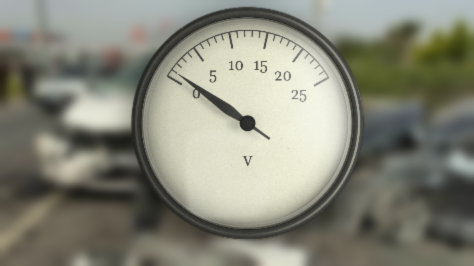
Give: 1,V
